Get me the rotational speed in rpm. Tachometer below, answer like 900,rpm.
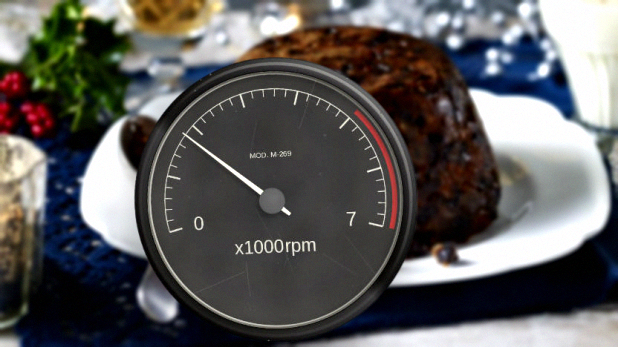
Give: 1800,rpm
